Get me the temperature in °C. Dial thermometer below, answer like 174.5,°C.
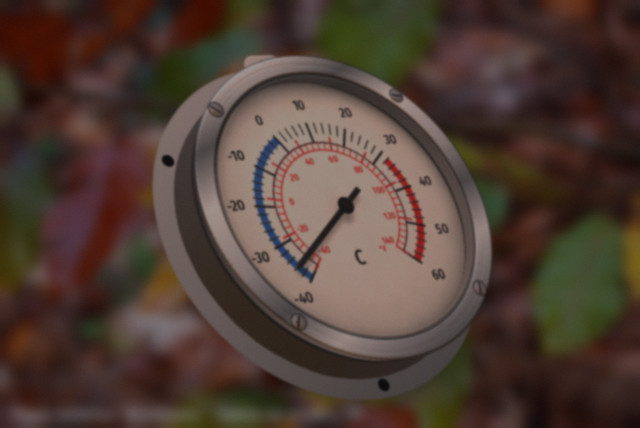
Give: -36,°C
